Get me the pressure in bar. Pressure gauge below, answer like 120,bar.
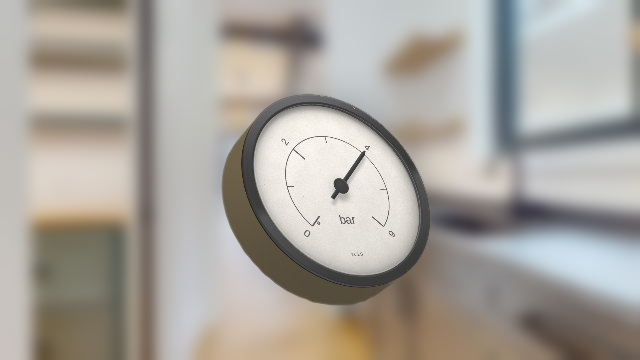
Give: 4,bar
